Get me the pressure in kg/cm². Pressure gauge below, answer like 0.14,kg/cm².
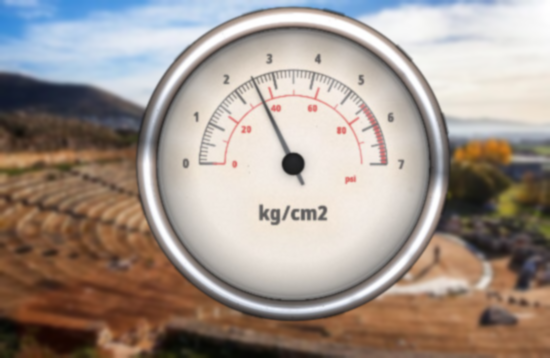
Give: 2.5,kg/cm²
